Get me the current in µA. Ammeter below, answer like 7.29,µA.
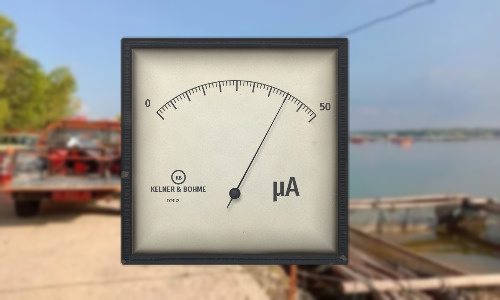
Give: 40,µA
